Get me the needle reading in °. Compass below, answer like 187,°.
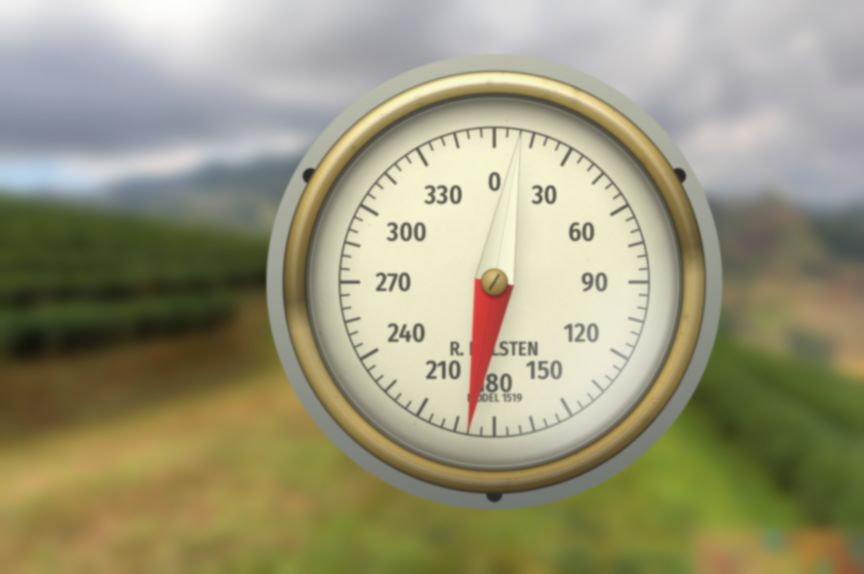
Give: 190,°
